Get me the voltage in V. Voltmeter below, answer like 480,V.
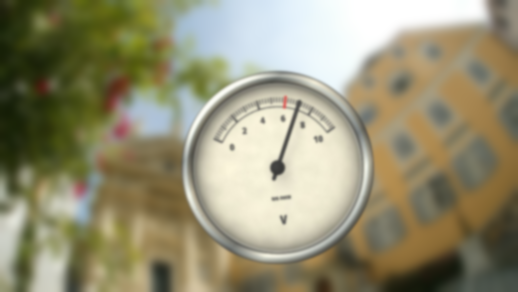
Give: 7,V
